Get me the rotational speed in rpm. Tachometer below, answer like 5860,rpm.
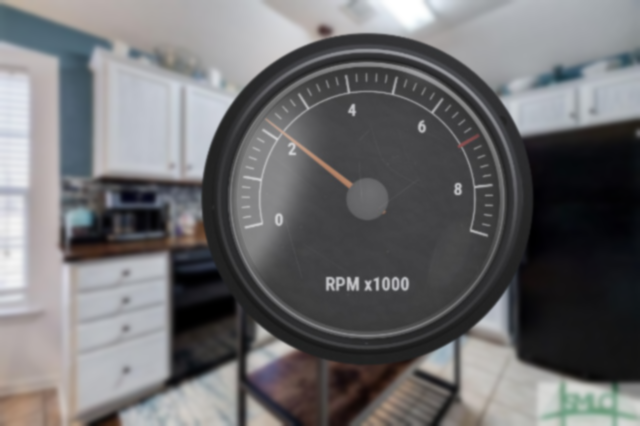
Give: 2200,rpm
